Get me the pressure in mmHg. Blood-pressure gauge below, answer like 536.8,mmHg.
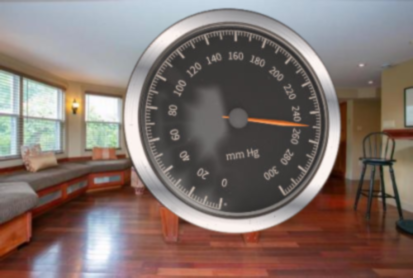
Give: 250,mmHg
